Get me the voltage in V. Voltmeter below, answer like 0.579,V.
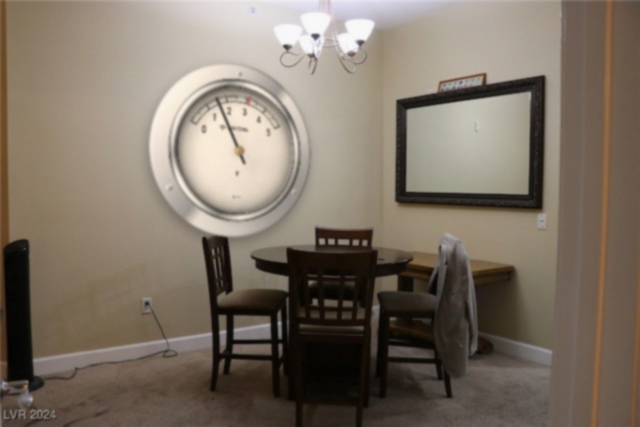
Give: 1.5,V
